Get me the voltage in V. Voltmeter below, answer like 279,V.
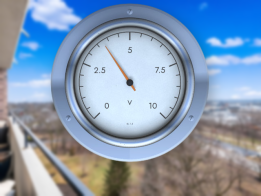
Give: 3.75,V
